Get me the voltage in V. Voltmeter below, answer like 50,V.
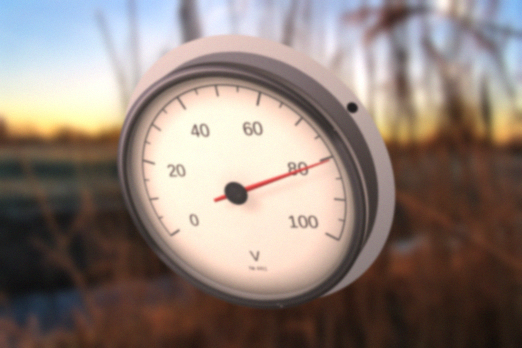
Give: 80,V
